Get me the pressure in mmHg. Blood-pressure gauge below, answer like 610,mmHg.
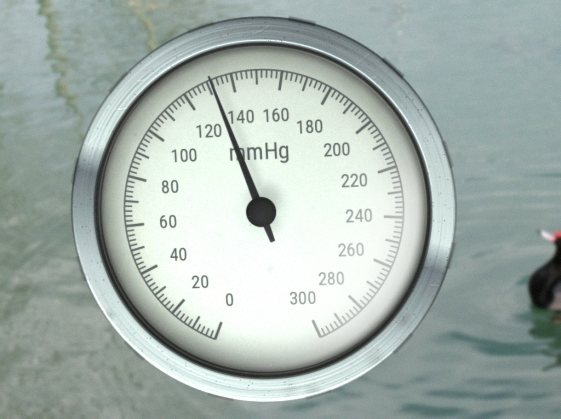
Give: 132,mmHg
